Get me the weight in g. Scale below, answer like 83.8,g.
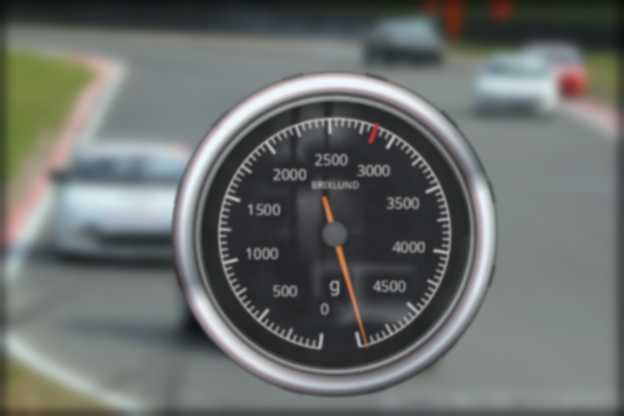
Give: 4950,g
